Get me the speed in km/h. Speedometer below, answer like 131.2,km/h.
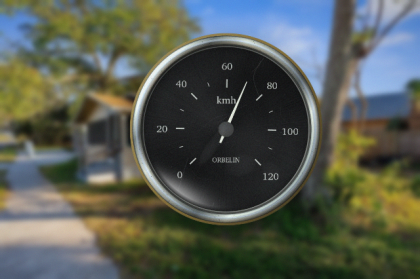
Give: 70,km/h
